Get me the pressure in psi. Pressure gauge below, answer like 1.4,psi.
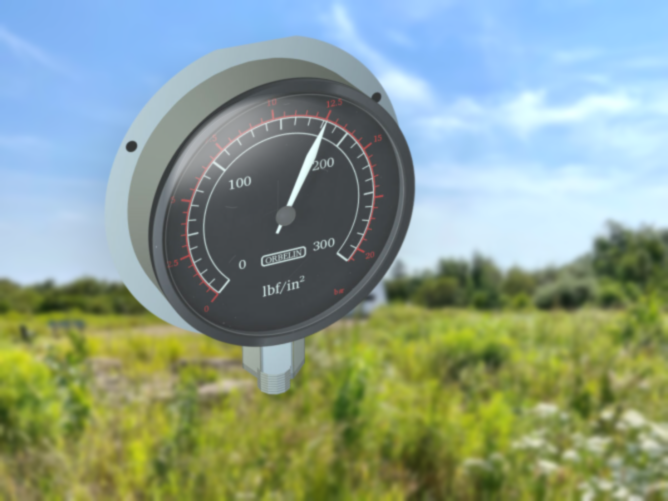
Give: 180,psi
